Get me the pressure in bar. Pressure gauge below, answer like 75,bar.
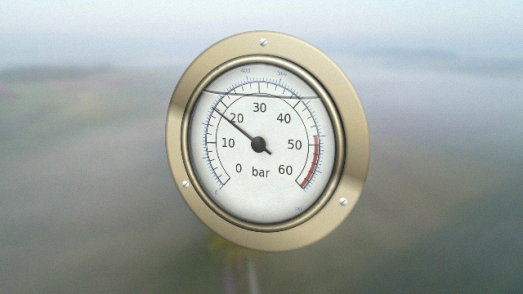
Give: 18,bar
